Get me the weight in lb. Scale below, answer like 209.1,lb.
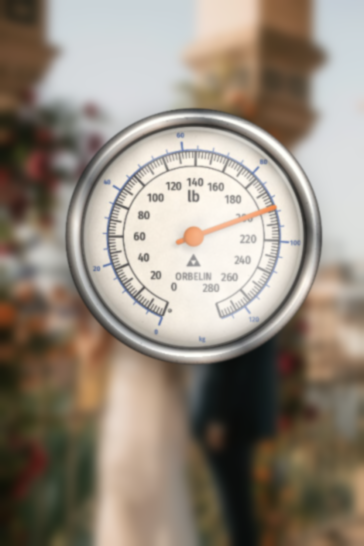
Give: 200,lb
